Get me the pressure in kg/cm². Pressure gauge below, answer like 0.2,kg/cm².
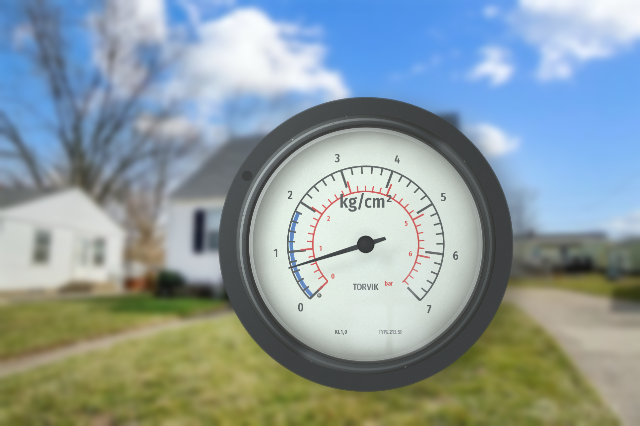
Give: 0.7,kg/cm²
